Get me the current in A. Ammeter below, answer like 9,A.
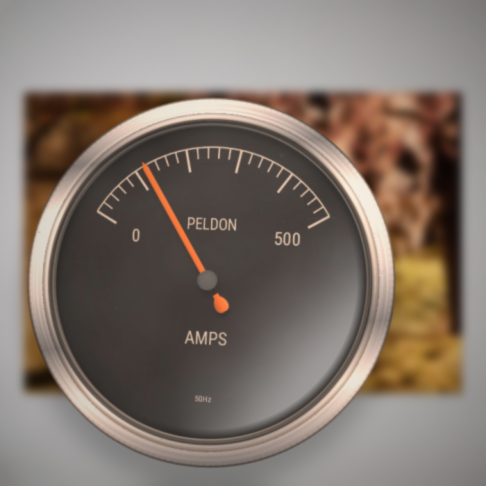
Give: 120,A
